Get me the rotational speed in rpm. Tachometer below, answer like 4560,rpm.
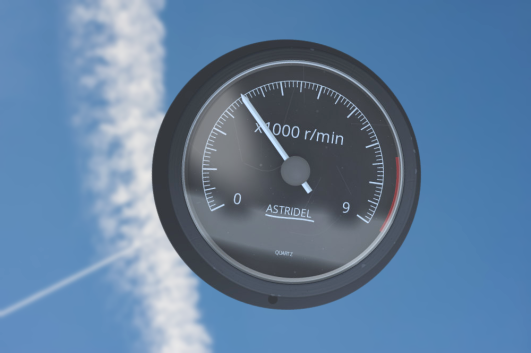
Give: 3000,rpm
